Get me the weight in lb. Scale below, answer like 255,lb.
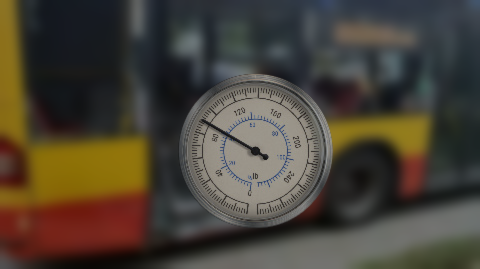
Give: 90,lb
